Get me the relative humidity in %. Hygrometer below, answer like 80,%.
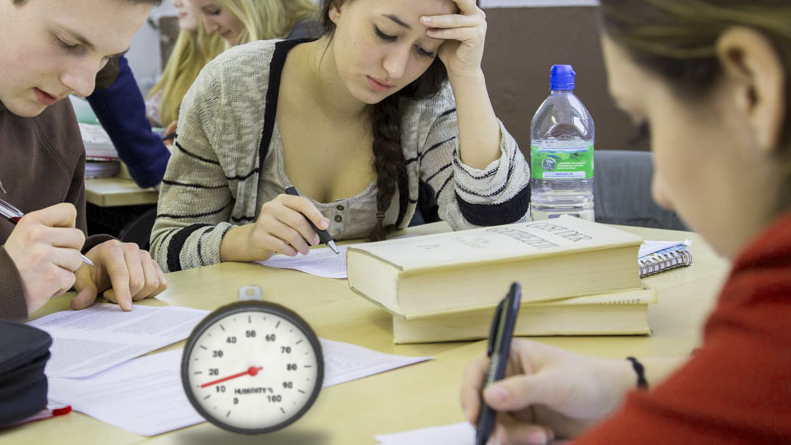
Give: 15,%
